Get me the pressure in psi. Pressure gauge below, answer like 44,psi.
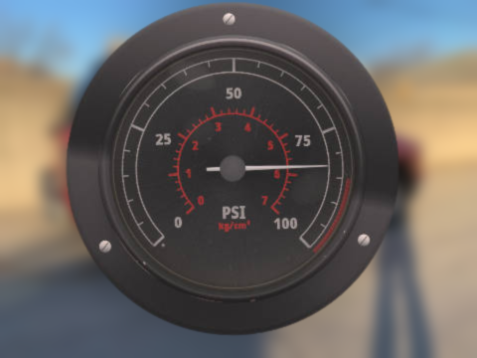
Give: 82.5,psi
